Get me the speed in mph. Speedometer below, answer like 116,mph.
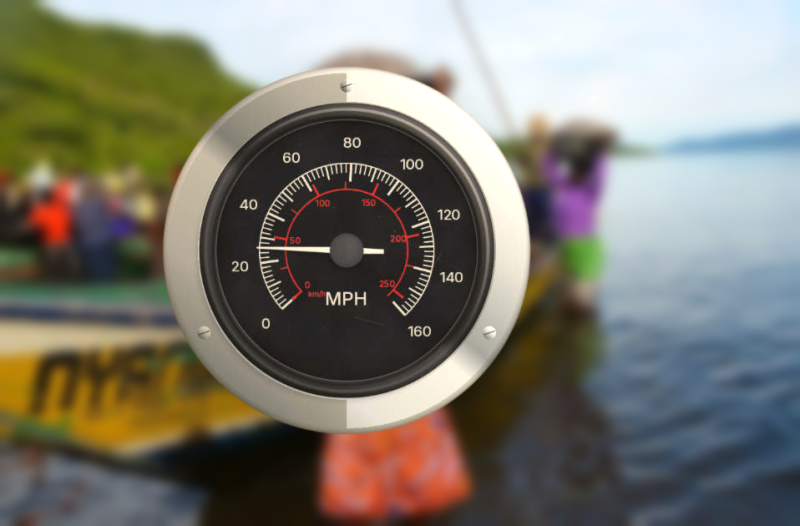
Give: 26,mph
